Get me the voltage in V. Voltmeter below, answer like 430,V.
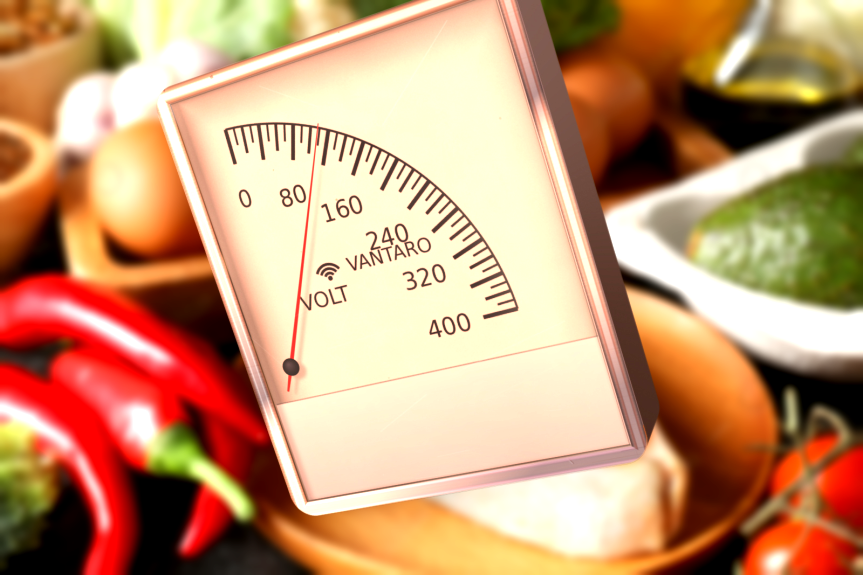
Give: 110,V
